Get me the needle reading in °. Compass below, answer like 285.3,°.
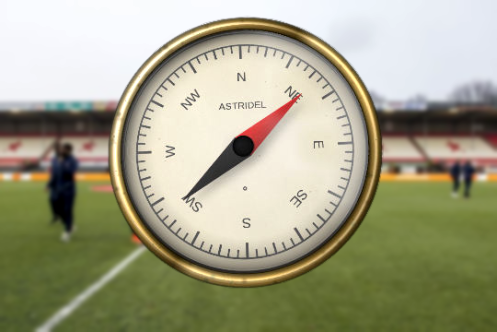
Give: 50,°
